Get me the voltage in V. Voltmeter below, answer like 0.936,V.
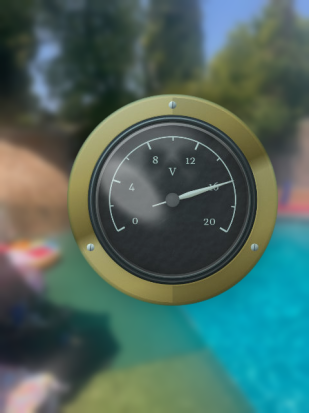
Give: 16,V
